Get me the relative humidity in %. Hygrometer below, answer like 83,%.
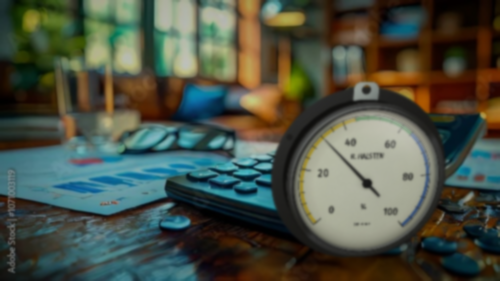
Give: 32,%
